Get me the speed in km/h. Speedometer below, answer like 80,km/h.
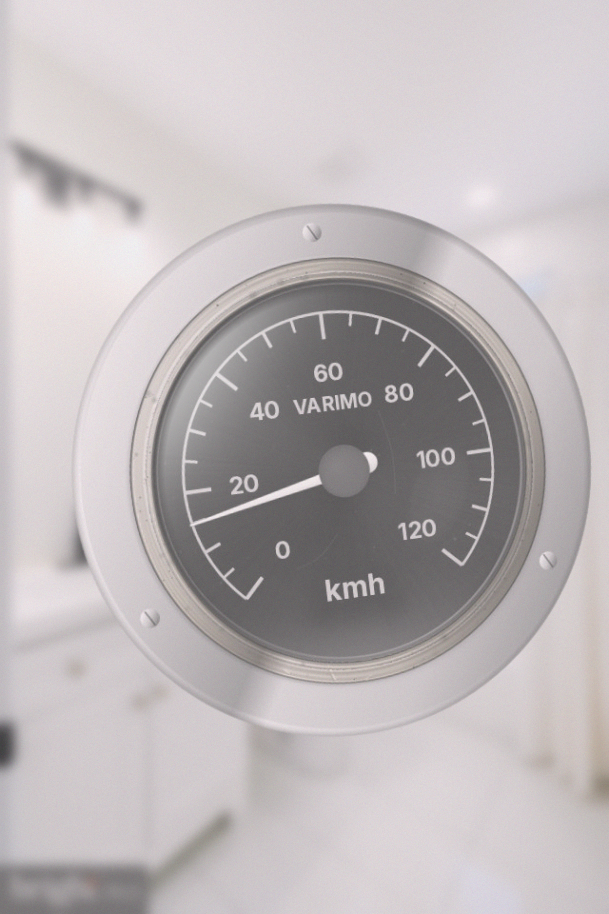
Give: 15,km/h
